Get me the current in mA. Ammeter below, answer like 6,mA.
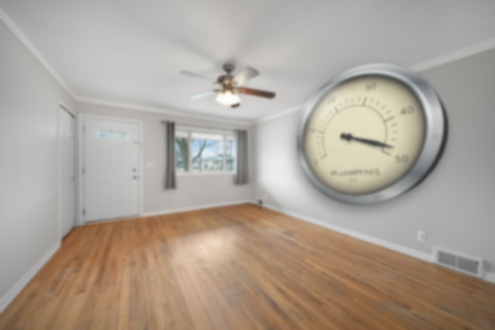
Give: 48,mA
